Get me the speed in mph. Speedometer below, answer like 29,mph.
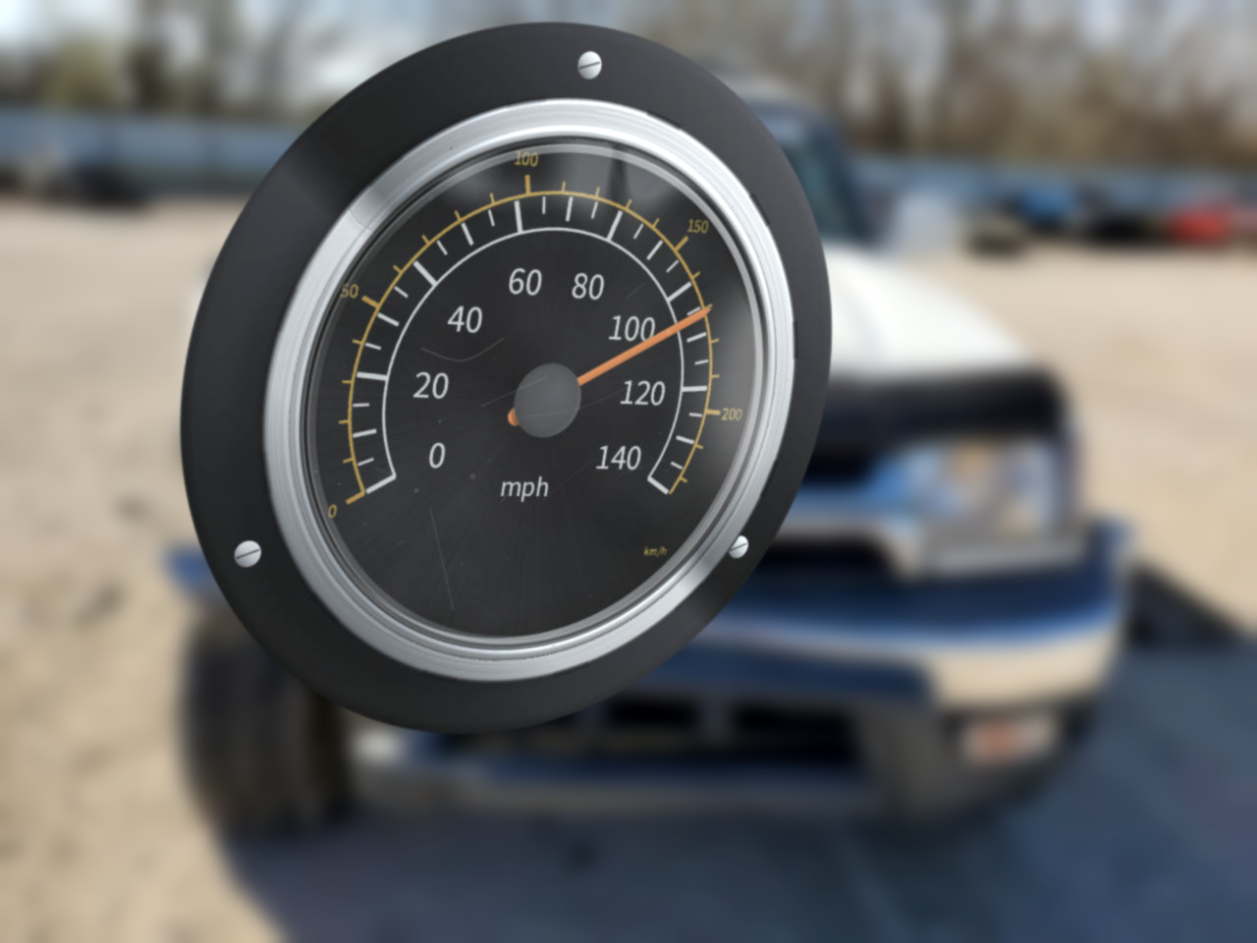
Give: 105,mph
